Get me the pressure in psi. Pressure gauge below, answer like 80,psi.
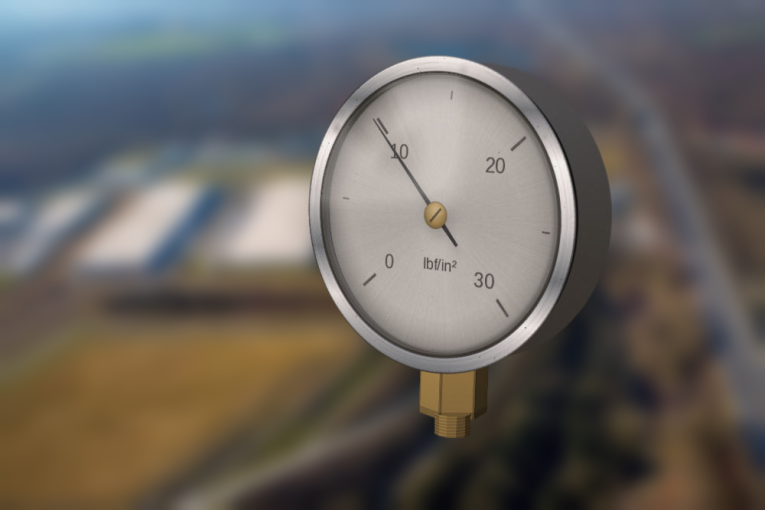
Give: 10,psi
